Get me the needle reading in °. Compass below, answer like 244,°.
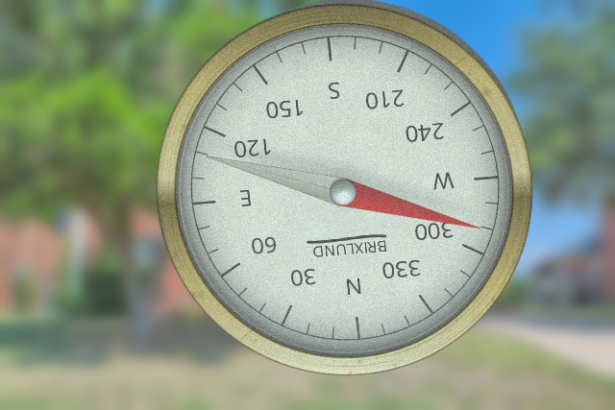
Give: 290,°
